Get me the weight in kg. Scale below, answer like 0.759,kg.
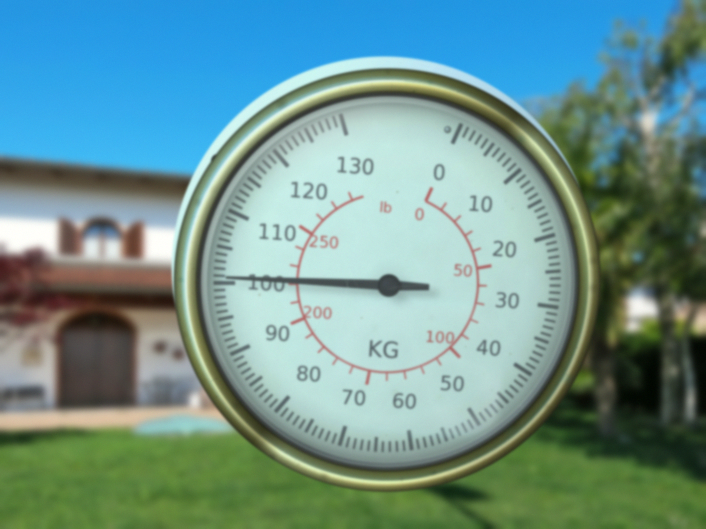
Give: 101,kg
